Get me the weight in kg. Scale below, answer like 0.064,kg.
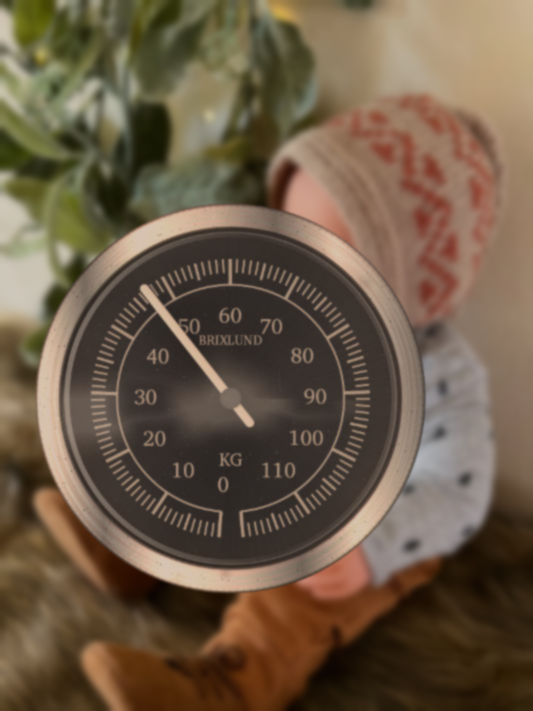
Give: 47,kg
